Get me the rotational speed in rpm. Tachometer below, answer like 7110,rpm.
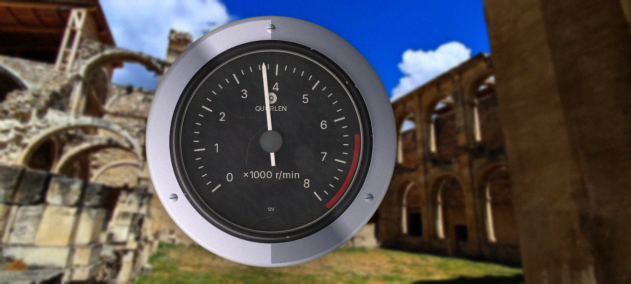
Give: 3700,rpm
